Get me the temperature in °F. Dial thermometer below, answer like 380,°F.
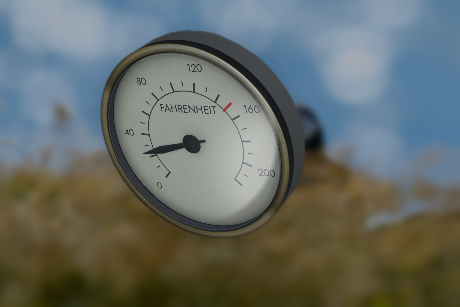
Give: 25,°F
